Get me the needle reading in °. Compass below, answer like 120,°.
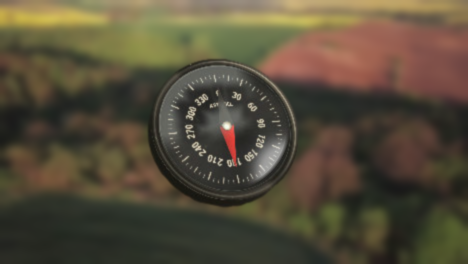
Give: 180,°
